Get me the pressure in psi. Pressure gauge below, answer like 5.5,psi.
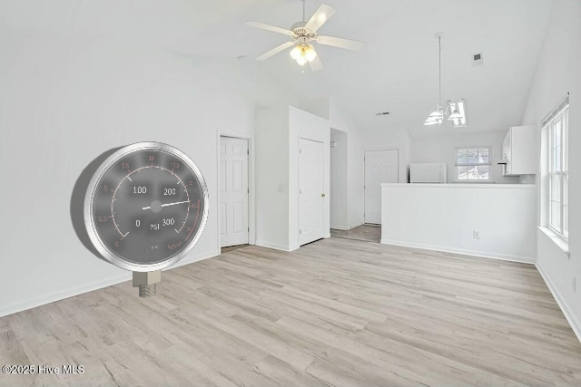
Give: 240,psi
